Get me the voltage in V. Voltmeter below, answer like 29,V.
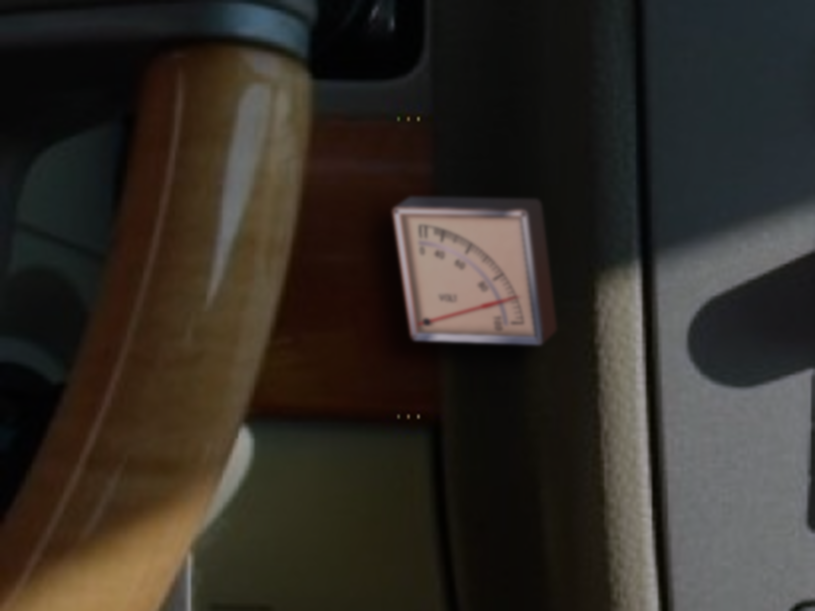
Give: 90,V
